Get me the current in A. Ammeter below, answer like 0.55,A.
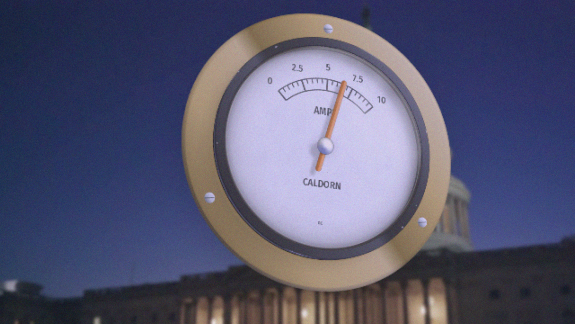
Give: 6.5,A
